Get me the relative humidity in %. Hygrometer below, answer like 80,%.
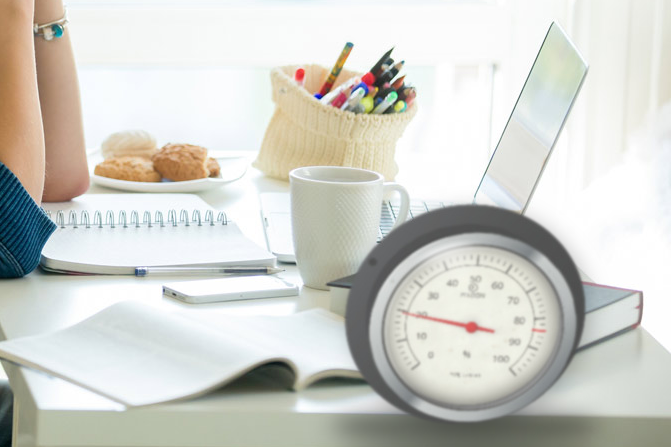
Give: 20,%
